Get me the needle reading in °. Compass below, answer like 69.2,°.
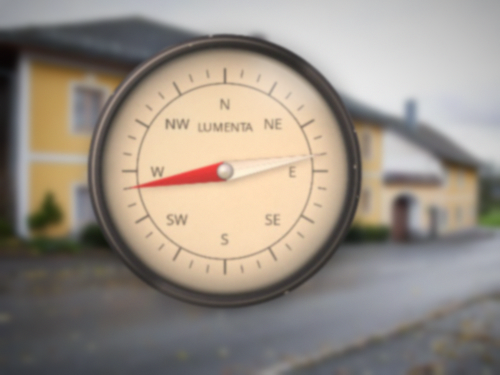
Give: 260,°
